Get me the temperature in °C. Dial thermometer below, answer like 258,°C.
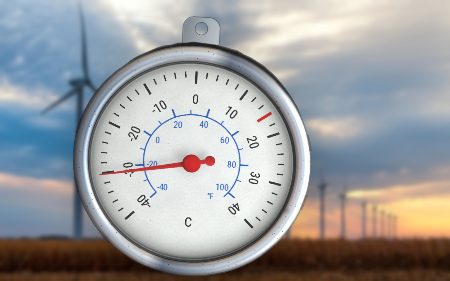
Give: -30,°C
